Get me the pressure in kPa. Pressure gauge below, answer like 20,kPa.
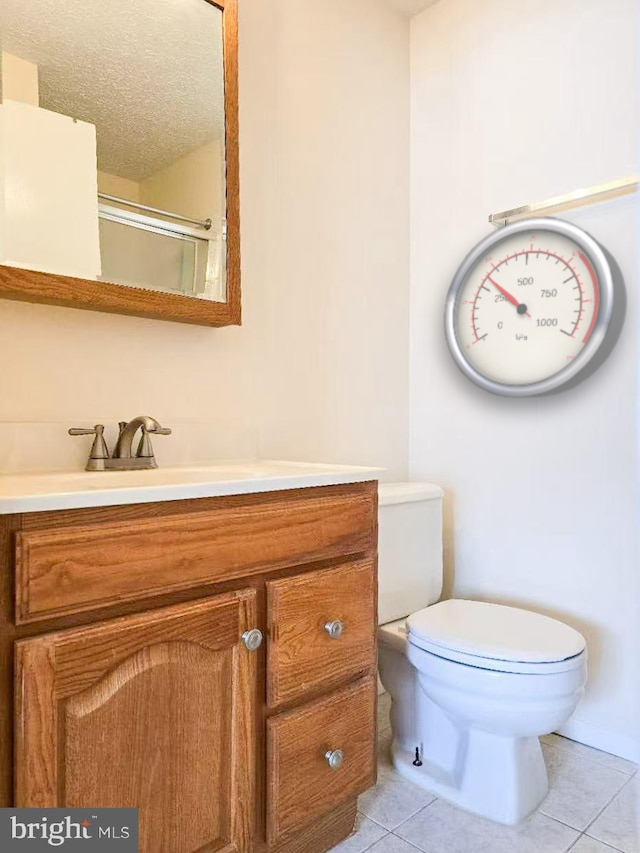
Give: 300,kPa
